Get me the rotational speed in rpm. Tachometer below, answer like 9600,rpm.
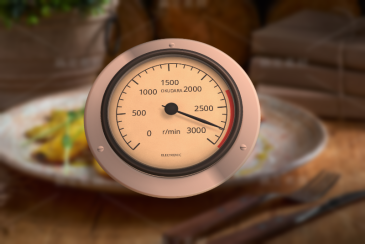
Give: 2800,rpm
